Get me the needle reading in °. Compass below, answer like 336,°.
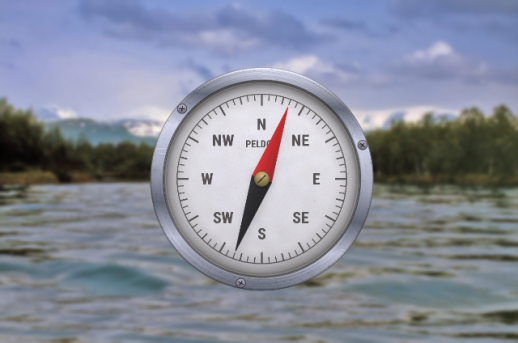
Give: 20,°
